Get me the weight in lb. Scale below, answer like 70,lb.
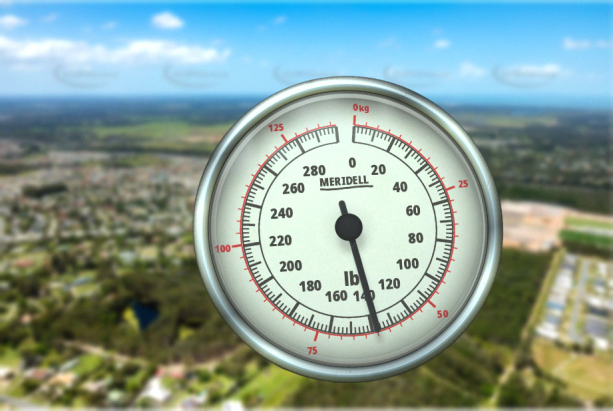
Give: 138,lb
